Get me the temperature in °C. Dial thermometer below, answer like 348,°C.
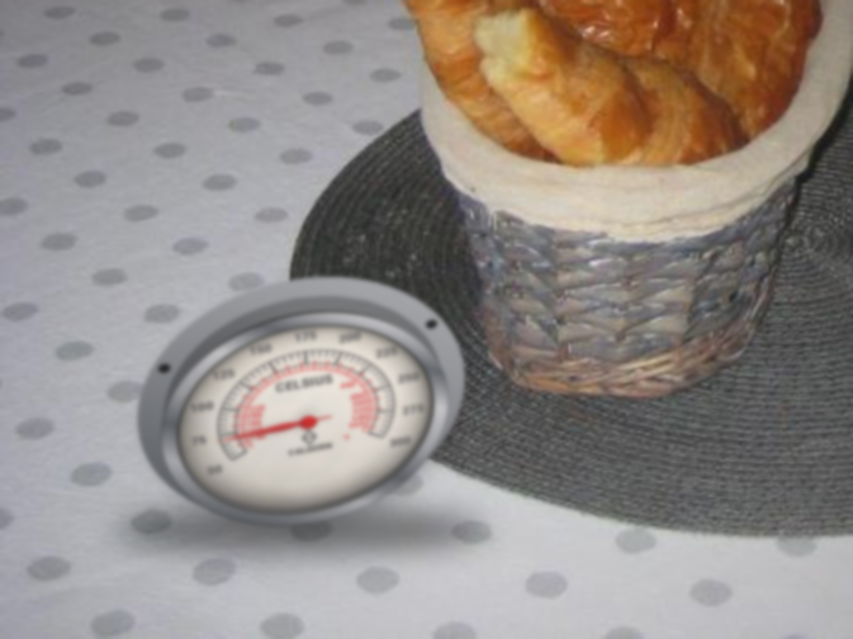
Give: 75,°C
